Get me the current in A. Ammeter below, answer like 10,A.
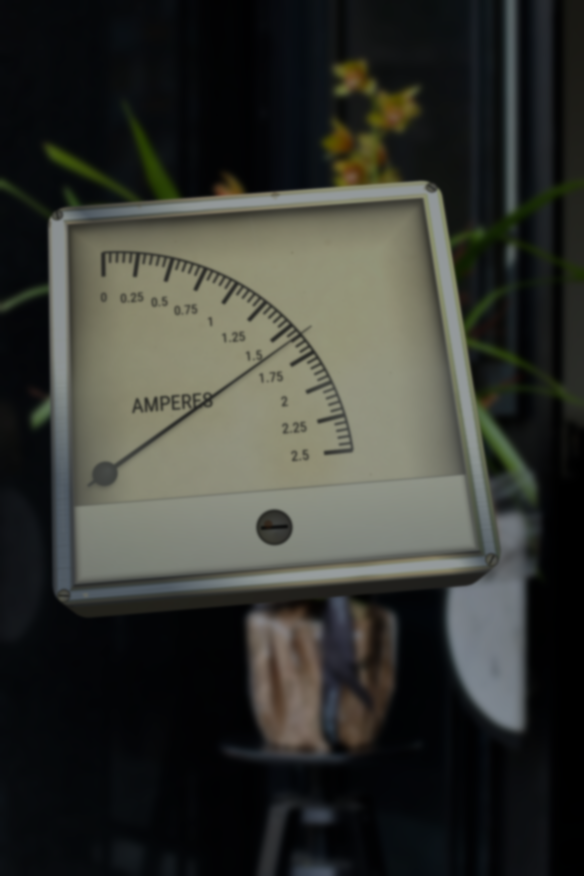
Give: 1.6,A
